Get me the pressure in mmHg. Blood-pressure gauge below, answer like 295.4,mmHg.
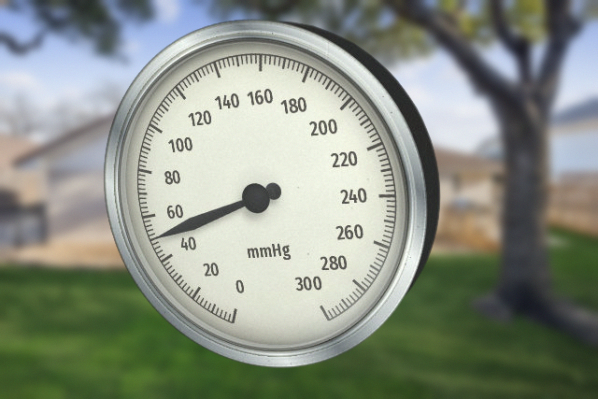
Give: 50,mmHg
